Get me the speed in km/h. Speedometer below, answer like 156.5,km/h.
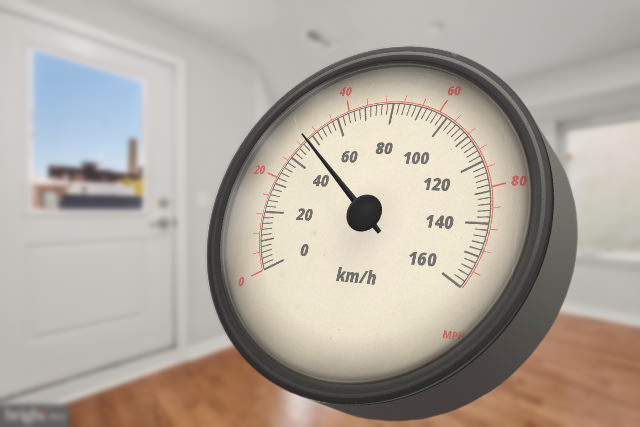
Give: 48,km/h
